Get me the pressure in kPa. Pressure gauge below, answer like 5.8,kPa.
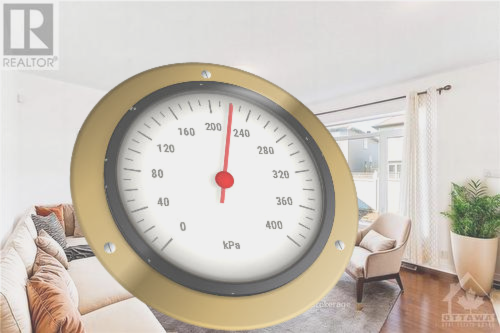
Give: 220,kPa
